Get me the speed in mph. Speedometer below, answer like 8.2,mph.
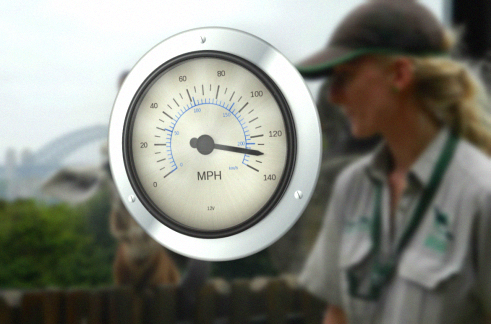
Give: 130,mph
